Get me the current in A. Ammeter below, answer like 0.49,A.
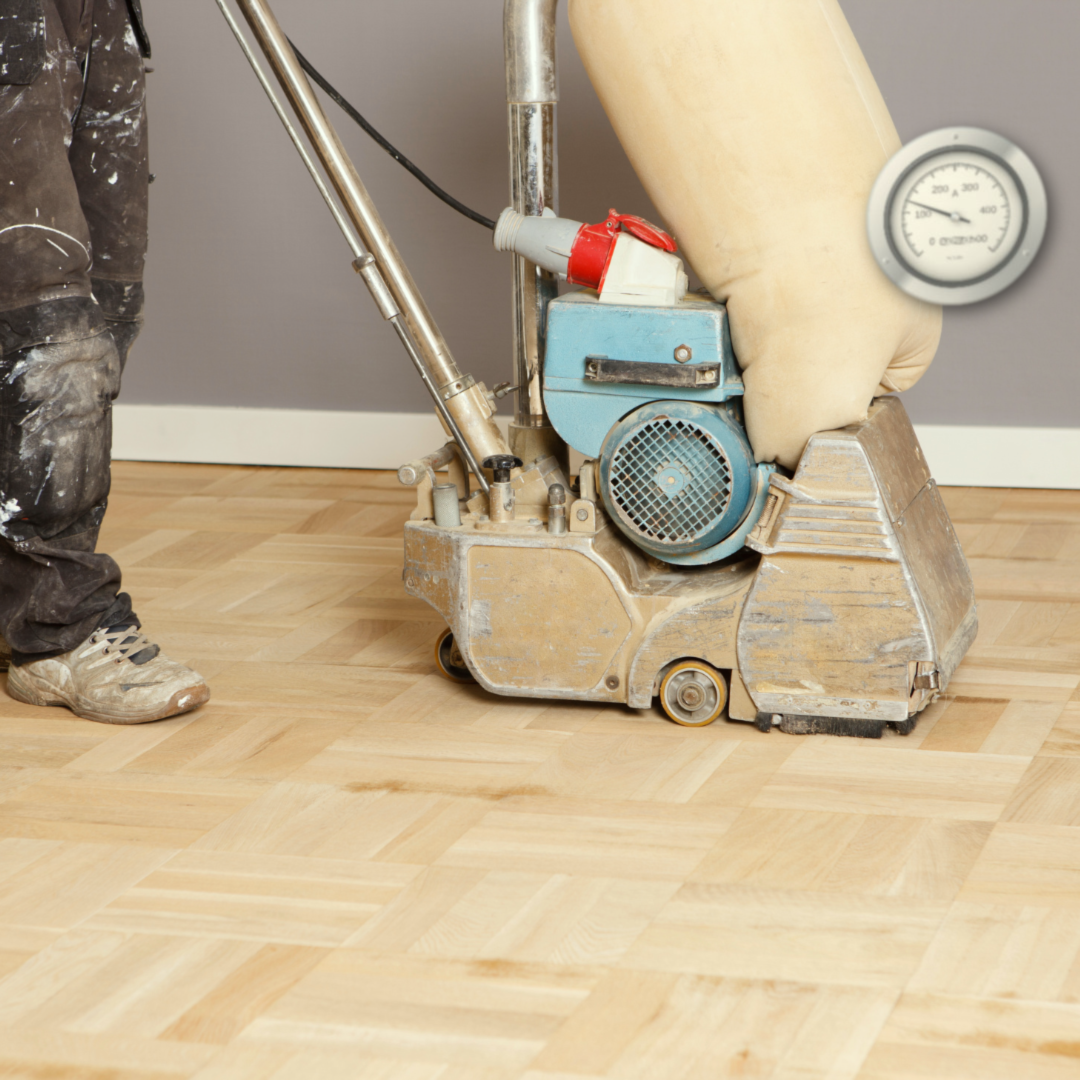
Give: 125,A
